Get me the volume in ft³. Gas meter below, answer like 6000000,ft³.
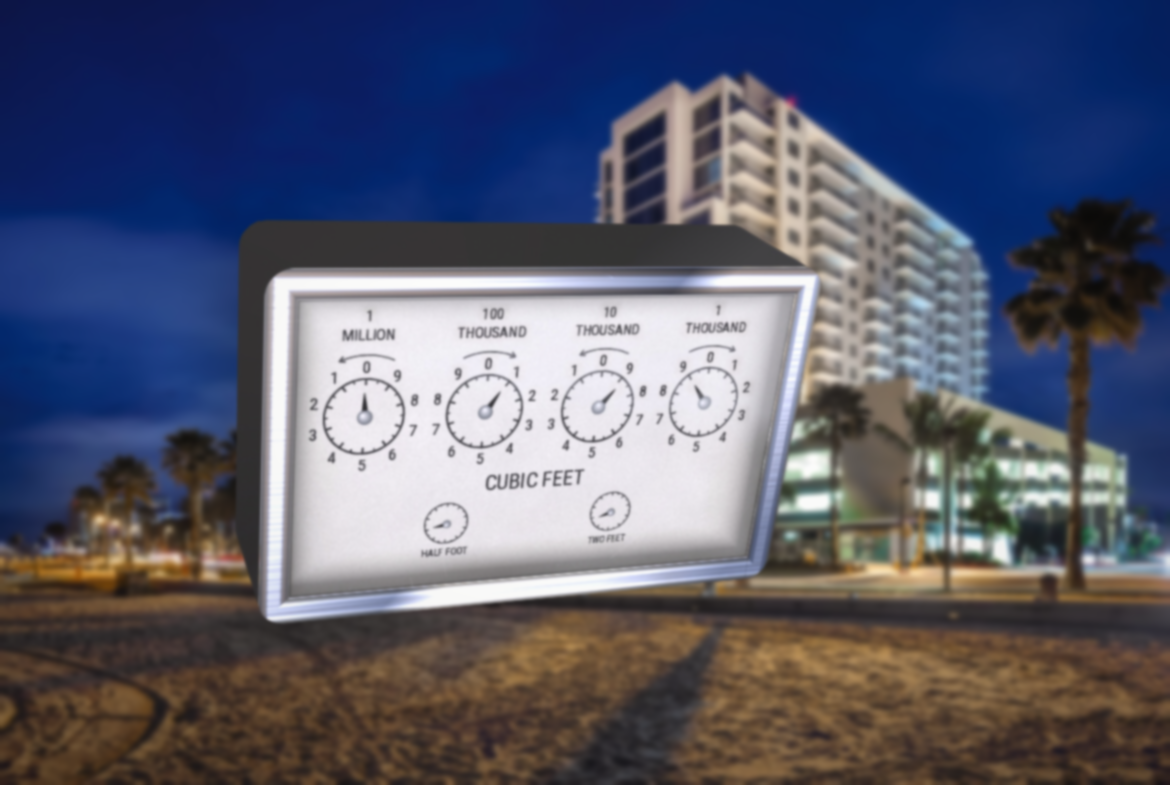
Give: 8900,ft³
